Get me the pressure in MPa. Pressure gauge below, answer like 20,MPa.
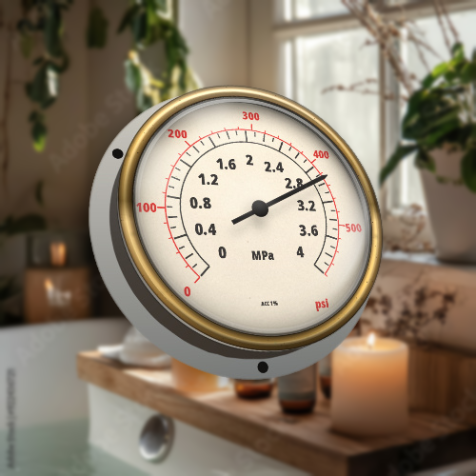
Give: 2.95,MPa
